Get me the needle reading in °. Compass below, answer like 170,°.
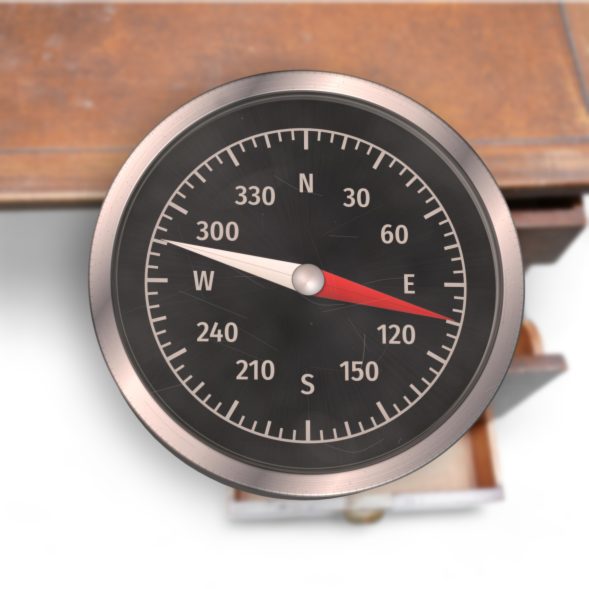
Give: 105,°
